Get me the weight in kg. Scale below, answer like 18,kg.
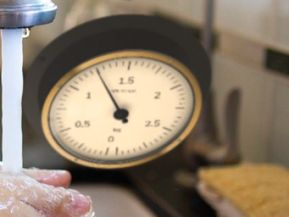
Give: 1.25,kg
